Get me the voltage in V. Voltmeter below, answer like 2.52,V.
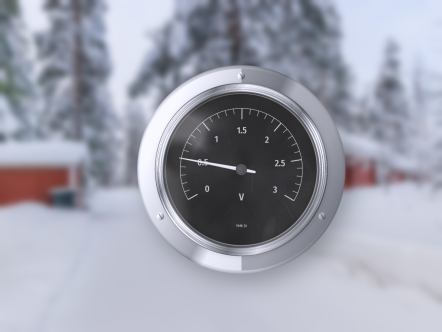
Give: 0.5,V
